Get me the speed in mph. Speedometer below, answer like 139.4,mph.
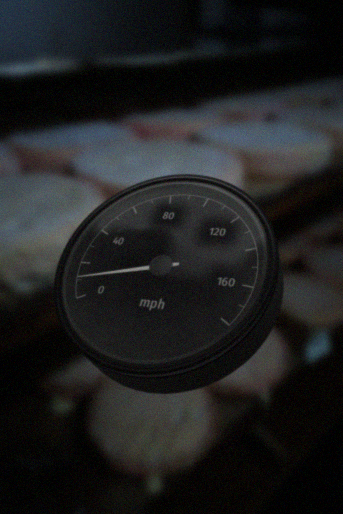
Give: 10,mph
